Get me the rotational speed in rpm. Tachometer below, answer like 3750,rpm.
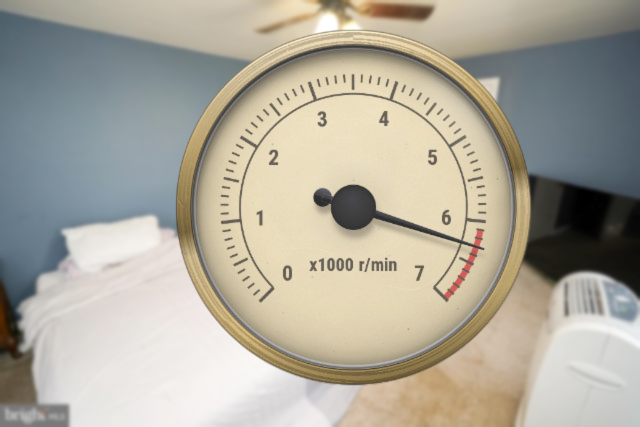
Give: 6300,rpm
